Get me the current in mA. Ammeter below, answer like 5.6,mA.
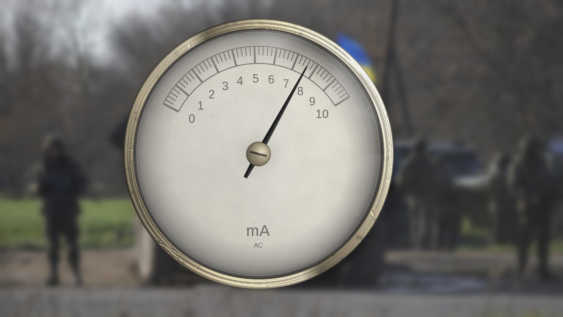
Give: 7.6,mA
